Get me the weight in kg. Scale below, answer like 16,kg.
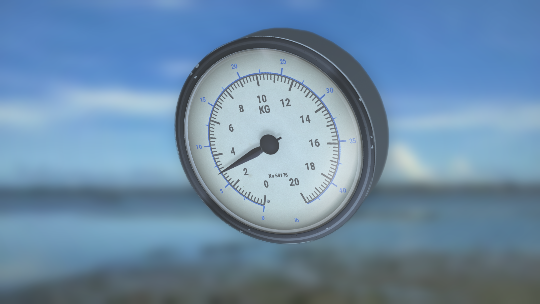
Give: 3,kg
